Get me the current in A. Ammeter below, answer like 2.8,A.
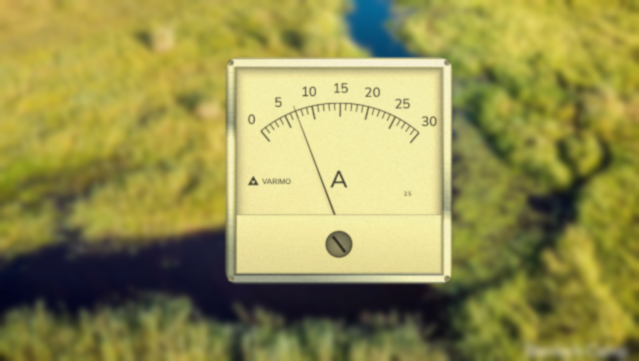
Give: 7,A
